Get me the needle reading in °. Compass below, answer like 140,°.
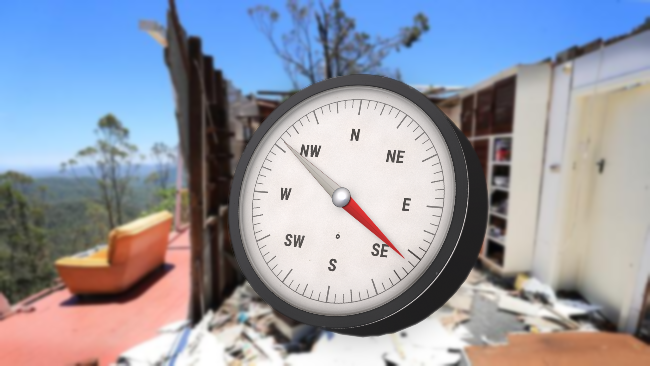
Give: 125,°
